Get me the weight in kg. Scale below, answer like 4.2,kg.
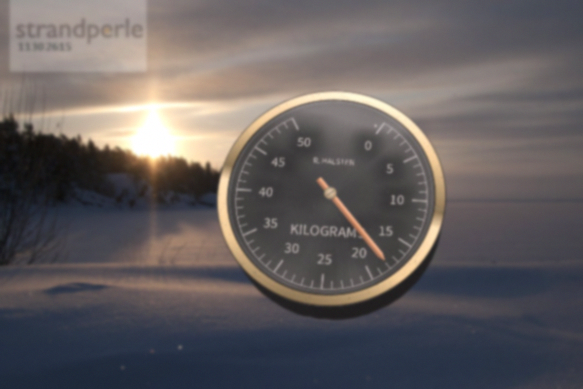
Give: 18,kg
